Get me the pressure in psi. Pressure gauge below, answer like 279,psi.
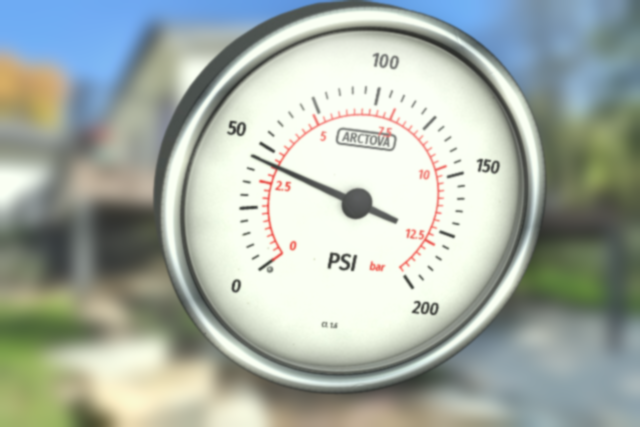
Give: 45,psi
